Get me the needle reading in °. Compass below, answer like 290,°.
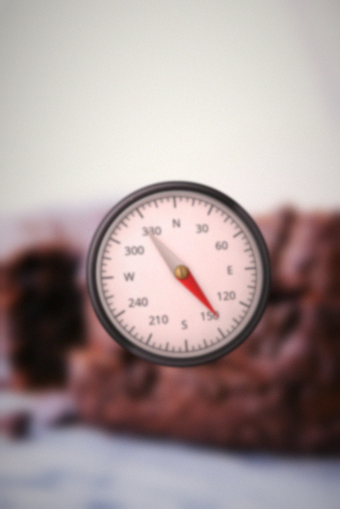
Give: 145,°
